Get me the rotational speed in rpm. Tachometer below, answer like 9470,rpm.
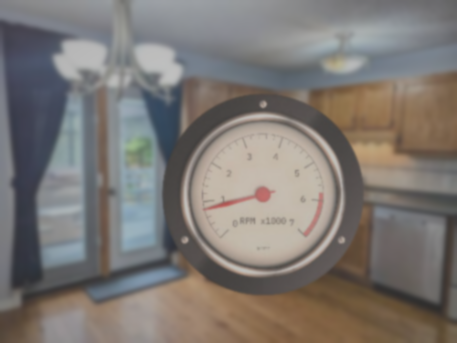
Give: 800,rpm
